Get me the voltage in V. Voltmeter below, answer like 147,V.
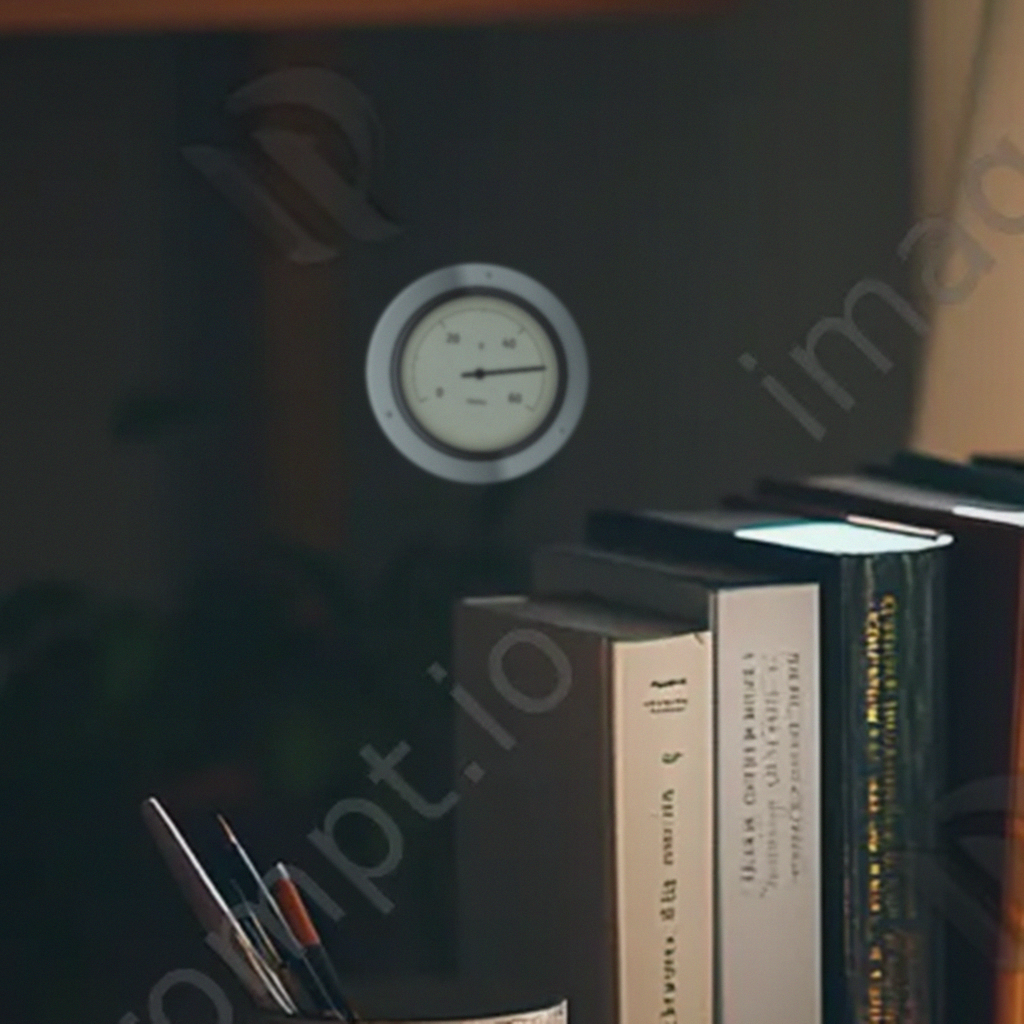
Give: 50,V
